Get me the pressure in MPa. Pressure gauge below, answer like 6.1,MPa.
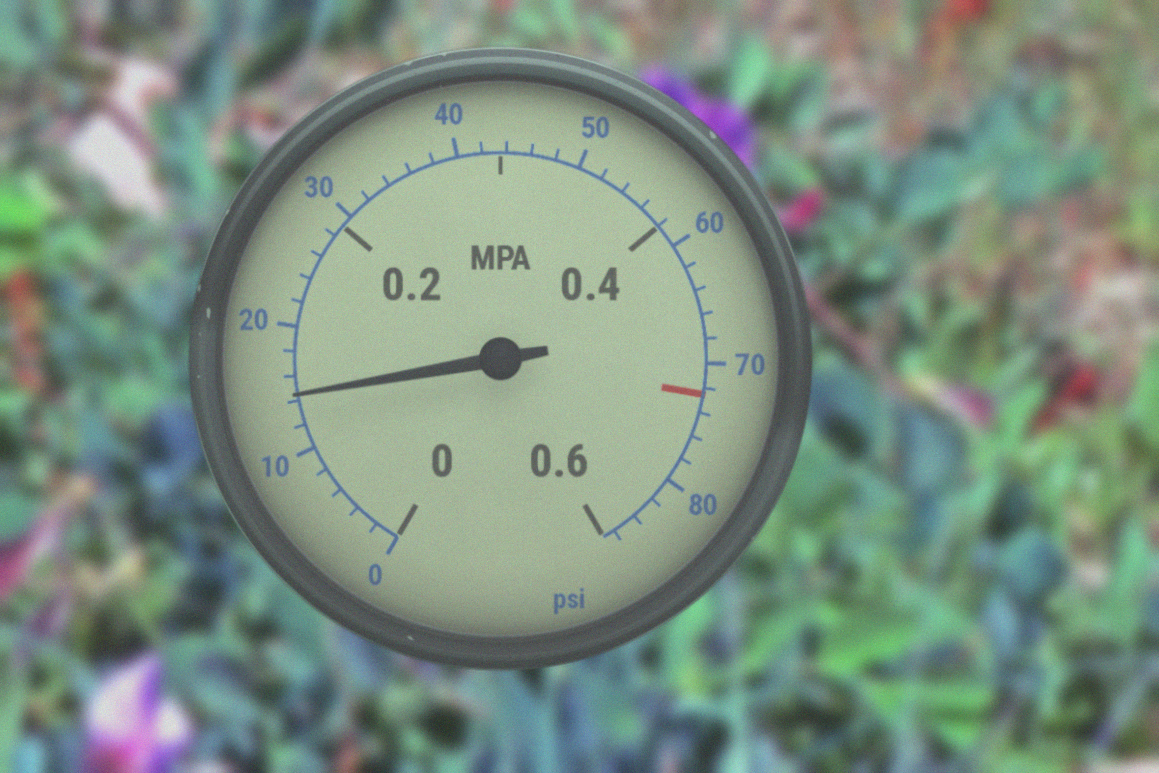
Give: 0.1,MPa
